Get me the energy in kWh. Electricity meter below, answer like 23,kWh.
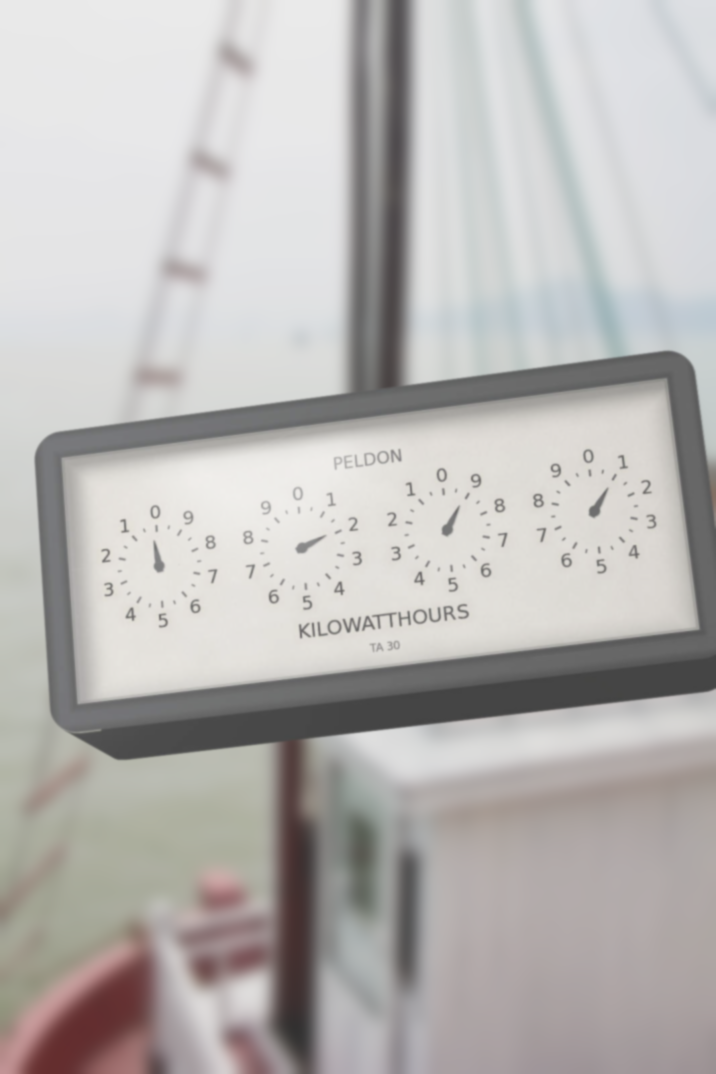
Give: 191,kWh
